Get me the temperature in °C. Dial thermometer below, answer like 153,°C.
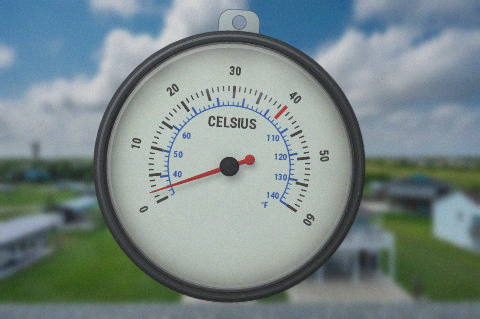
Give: 2,°C
